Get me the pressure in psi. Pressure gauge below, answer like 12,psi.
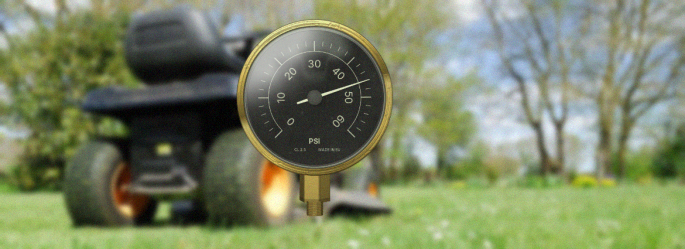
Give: 46,psi
